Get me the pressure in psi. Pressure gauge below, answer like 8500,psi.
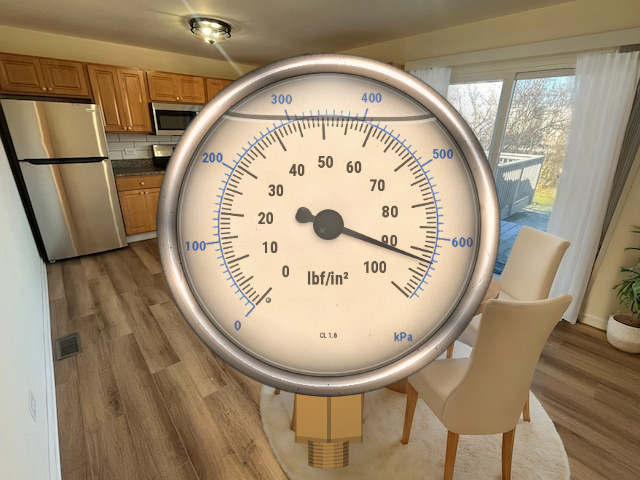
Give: 92,psi
